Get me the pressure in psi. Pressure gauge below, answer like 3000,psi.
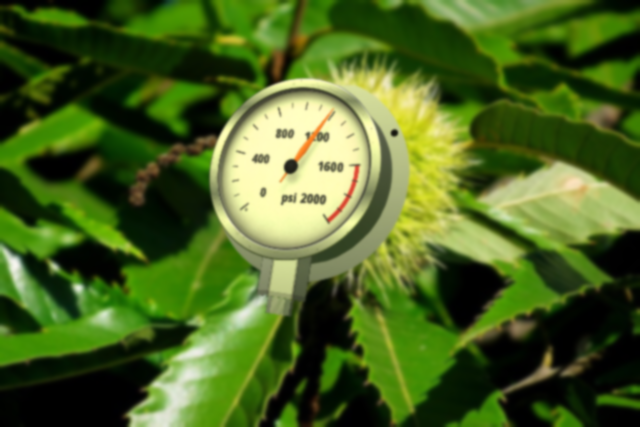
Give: 1200,psi
